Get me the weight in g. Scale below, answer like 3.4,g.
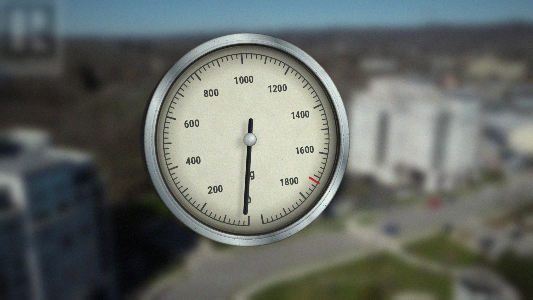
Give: 20,g
